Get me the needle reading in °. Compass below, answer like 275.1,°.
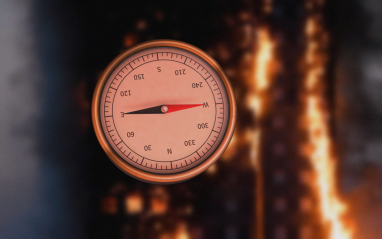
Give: 270,°
